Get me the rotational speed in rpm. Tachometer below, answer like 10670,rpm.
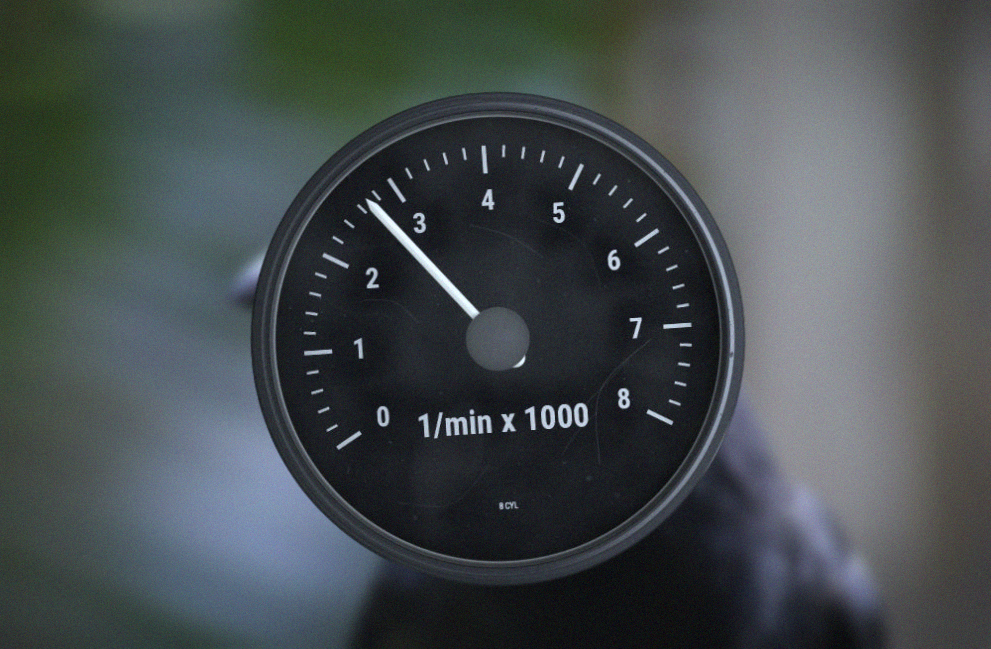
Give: 2700,rpm
